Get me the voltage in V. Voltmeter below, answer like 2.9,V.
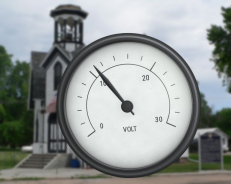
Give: 11,V
